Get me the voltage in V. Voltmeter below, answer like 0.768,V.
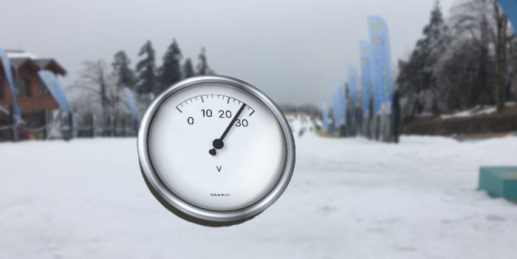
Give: 26,V
